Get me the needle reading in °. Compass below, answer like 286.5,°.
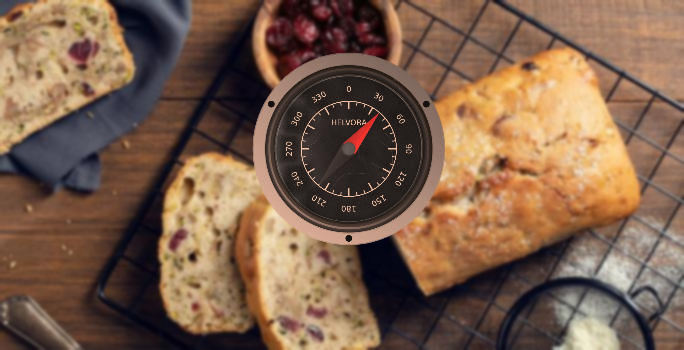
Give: 40,°
